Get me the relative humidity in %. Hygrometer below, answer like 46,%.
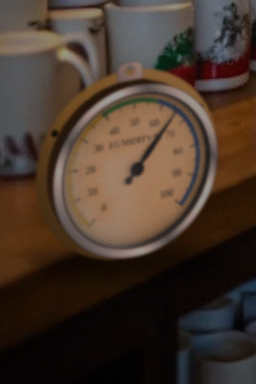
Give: 65,%
